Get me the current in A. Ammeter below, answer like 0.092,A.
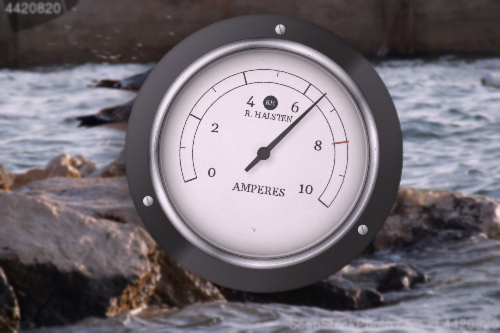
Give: 6.5,A
